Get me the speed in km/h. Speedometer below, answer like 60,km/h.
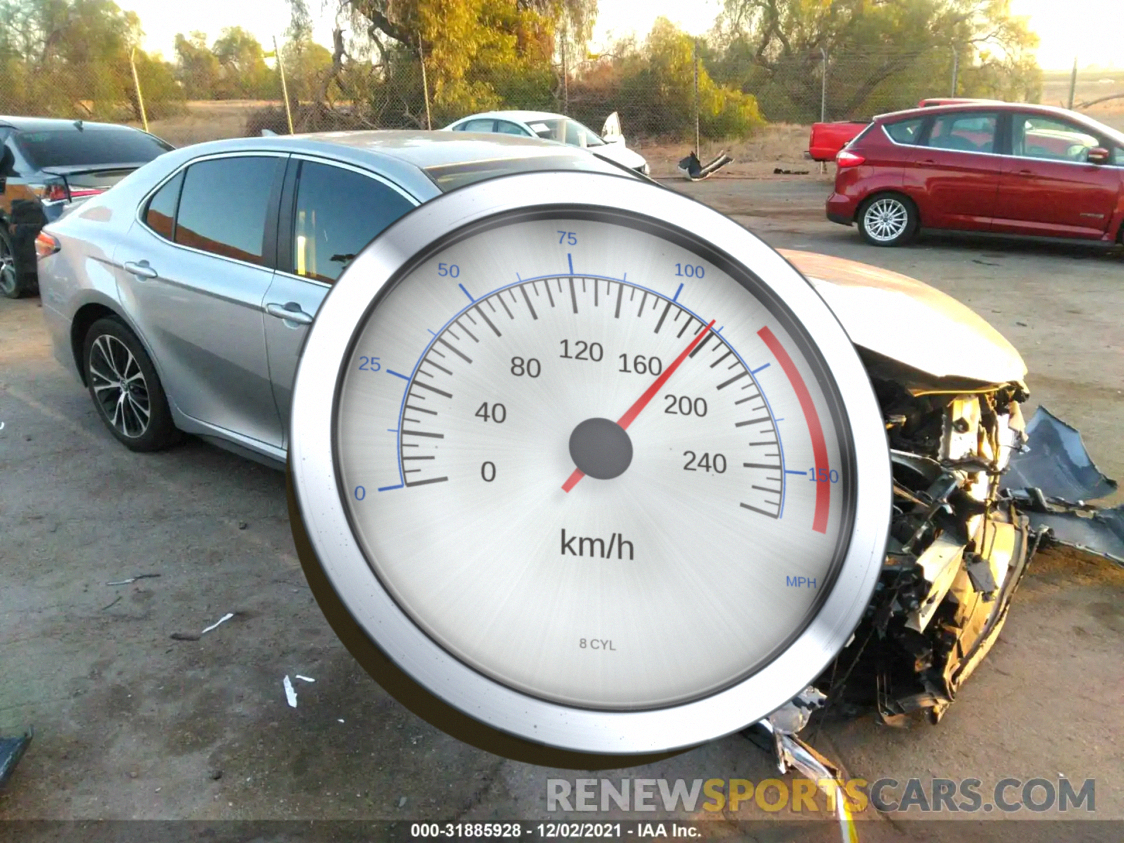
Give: 177.5,km/h
